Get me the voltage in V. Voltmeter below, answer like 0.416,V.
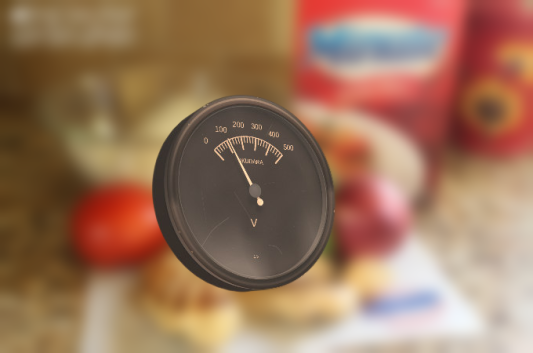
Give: 100,V
